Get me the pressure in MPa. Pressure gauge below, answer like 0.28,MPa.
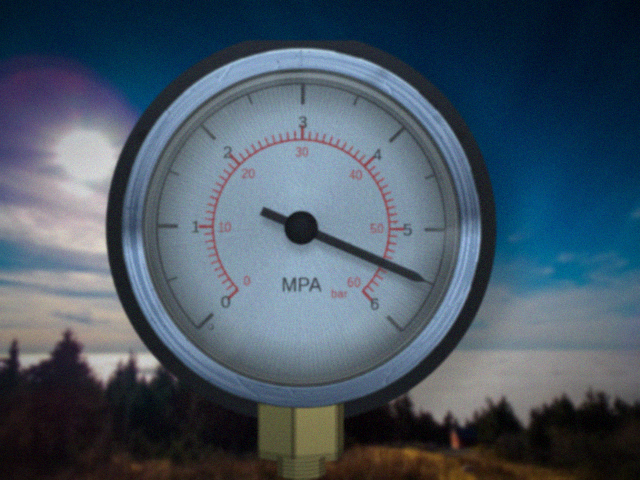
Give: 5.5,MPa
